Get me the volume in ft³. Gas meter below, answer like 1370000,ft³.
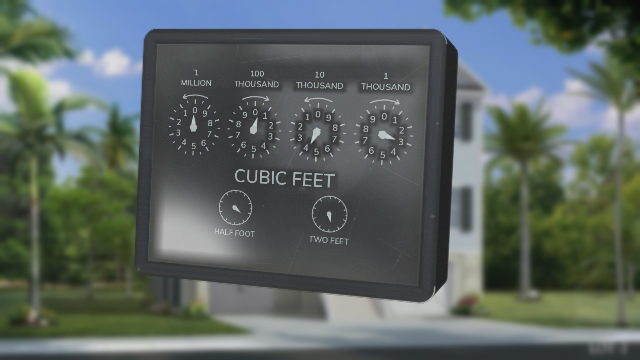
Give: 4300,ft³
